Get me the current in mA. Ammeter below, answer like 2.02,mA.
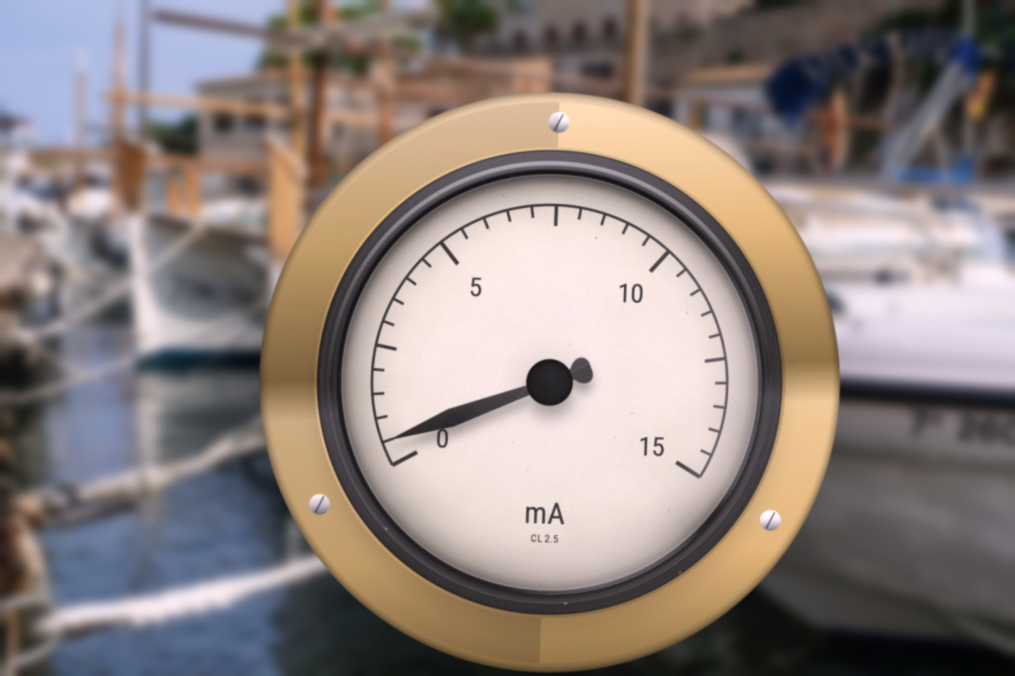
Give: 0.5,mA
